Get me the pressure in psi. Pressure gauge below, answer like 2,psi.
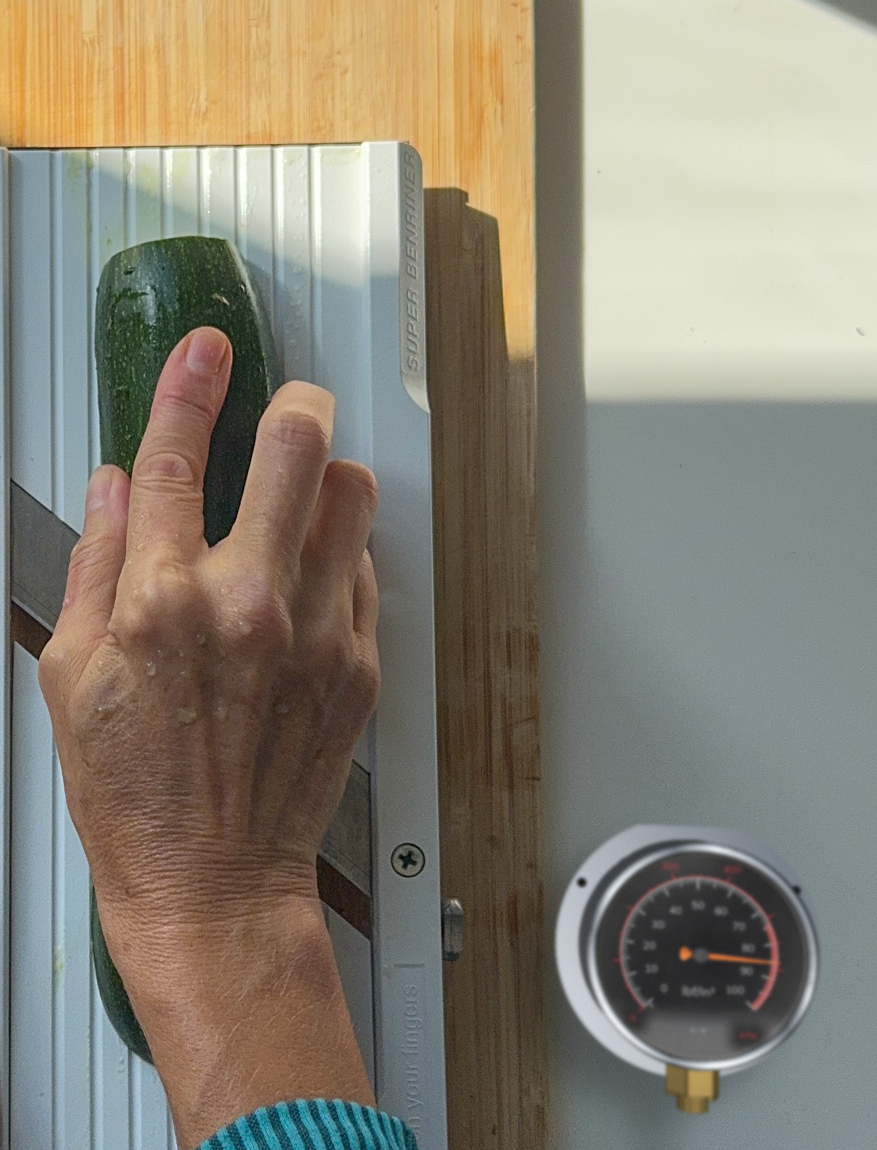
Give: 85,psi
